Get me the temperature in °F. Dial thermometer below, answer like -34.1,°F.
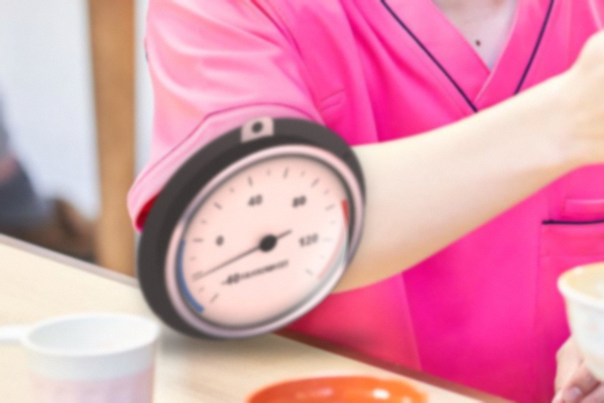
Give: -20,°F
